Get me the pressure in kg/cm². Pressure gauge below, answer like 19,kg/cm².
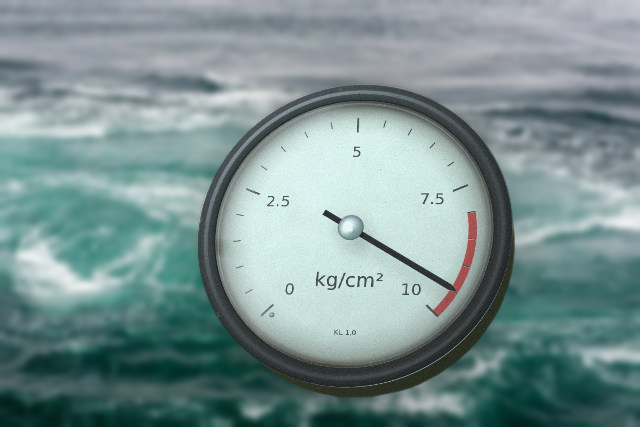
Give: 9.5,kg/cm²
